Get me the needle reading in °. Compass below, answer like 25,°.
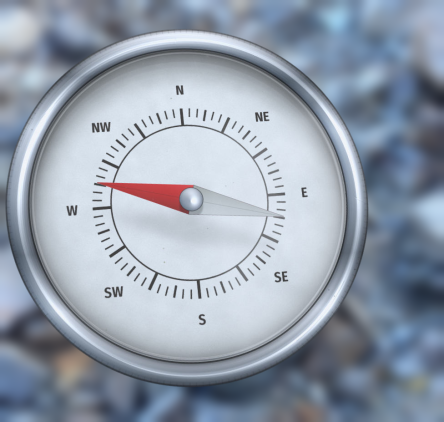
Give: 285,°
